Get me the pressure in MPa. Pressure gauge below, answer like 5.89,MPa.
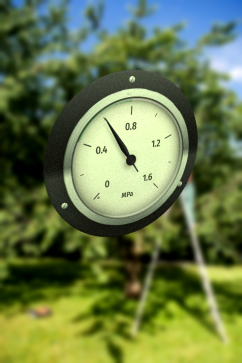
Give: 0.6,MPa
